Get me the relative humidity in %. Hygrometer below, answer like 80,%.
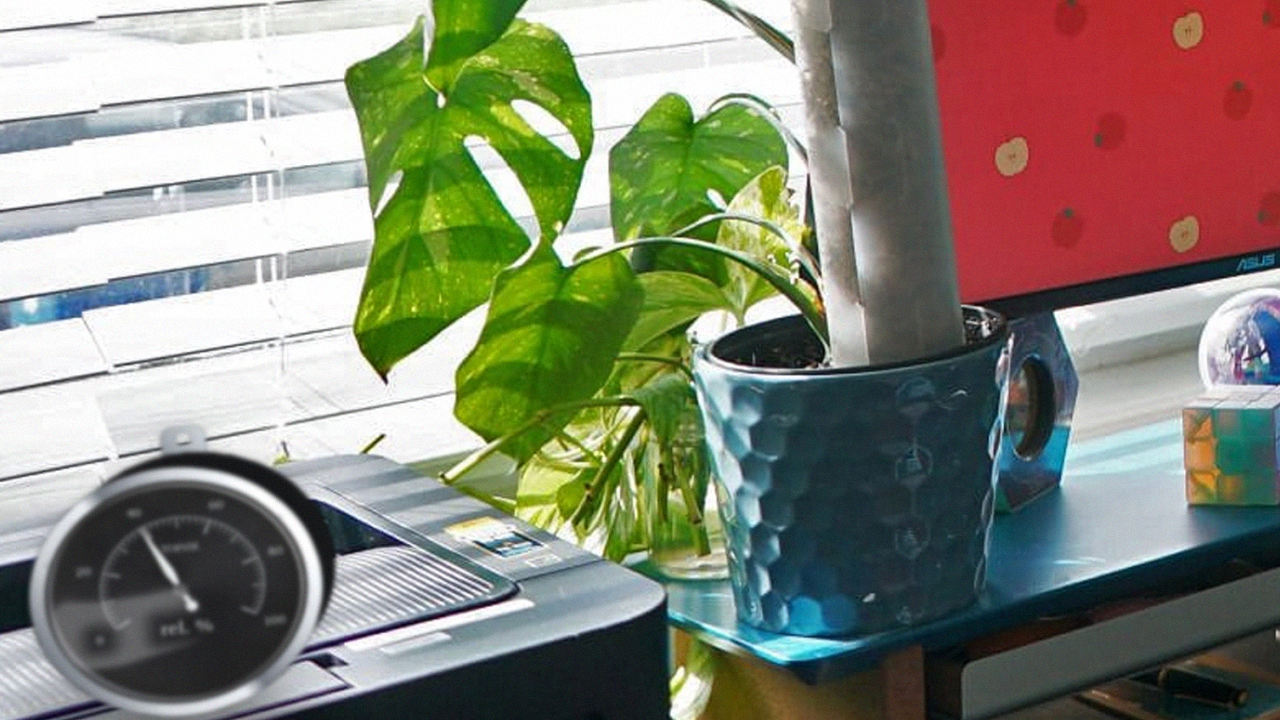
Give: 40,%
